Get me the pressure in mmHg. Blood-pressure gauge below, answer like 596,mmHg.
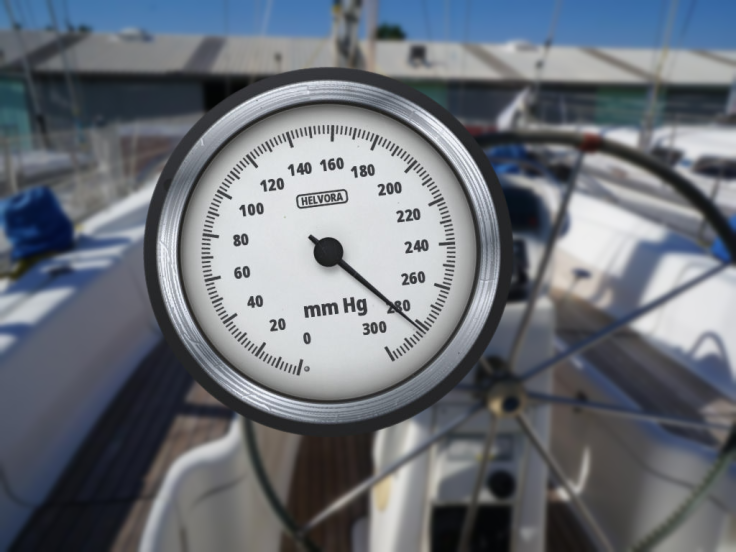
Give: 282,mmHg
